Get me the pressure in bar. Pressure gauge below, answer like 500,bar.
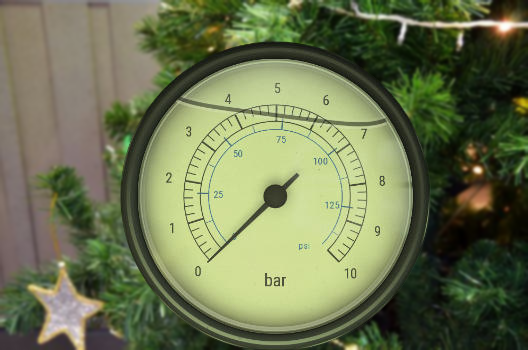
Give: 0,bar
